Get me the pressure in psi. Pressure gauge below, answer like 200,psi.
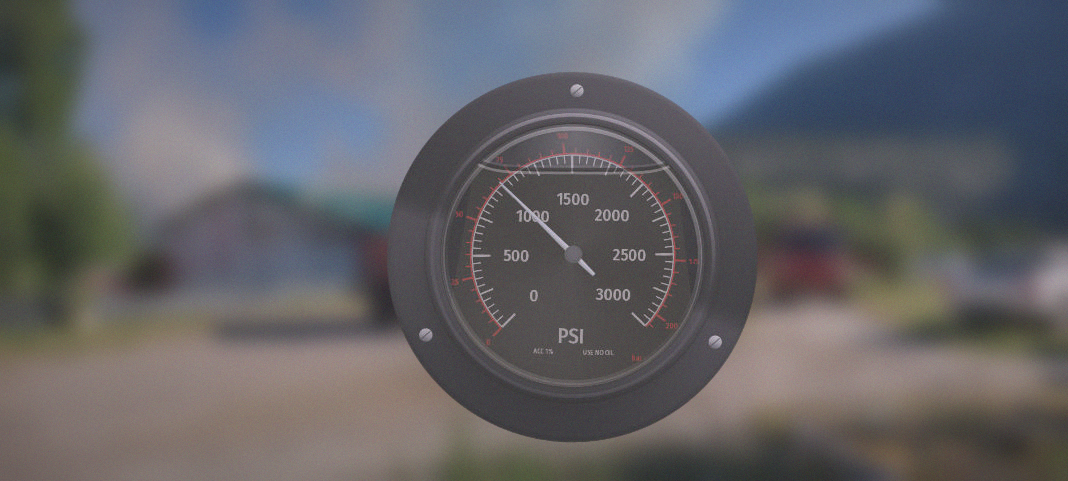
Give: 1000,psi
